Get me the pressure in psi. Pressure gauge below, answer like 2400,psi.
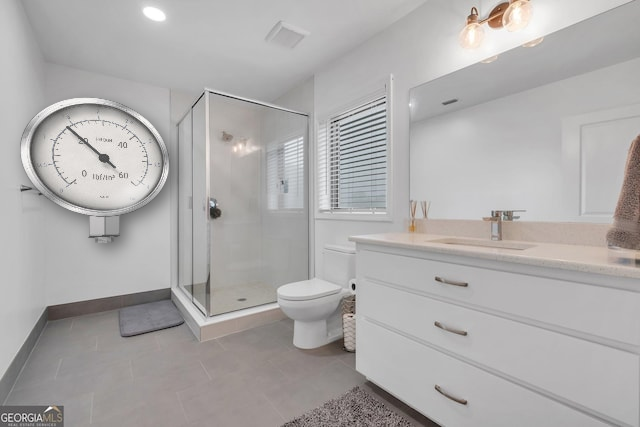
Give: 20,psi
